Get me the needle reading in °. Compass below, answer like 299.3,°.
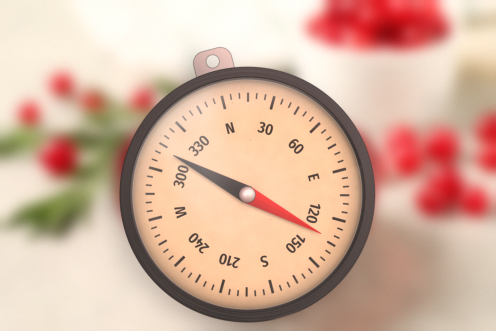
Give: 132.5,°
